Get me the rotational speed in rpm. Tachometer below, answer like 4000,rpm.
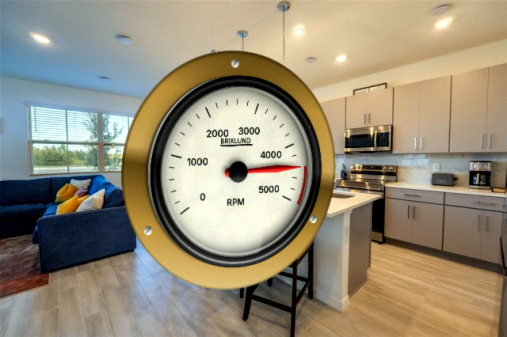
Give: 4400,rpm
